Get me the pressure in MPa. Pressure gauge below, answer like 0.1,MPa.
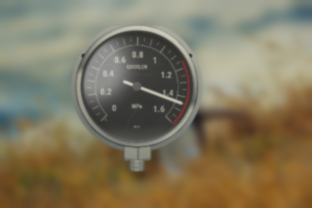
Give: 1.45,MPa
